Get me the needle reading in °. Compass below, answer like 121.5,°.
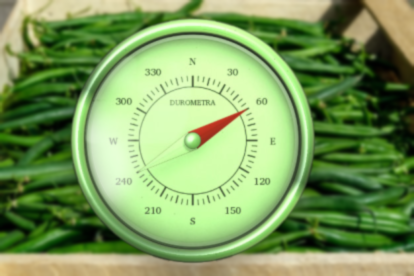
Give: 60,°
